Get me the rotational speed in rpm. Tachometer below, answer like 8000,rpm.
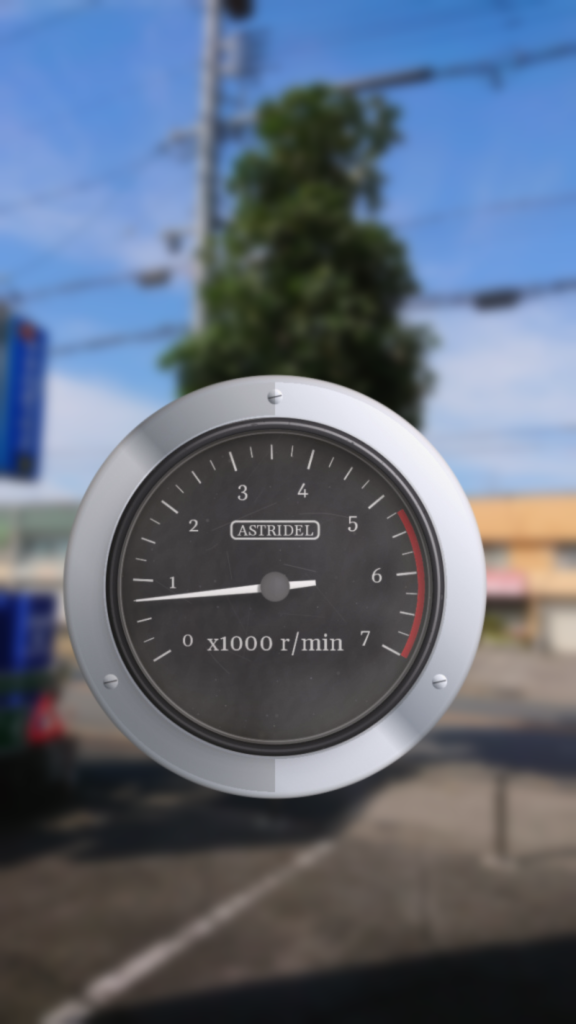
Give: 750,rpm
